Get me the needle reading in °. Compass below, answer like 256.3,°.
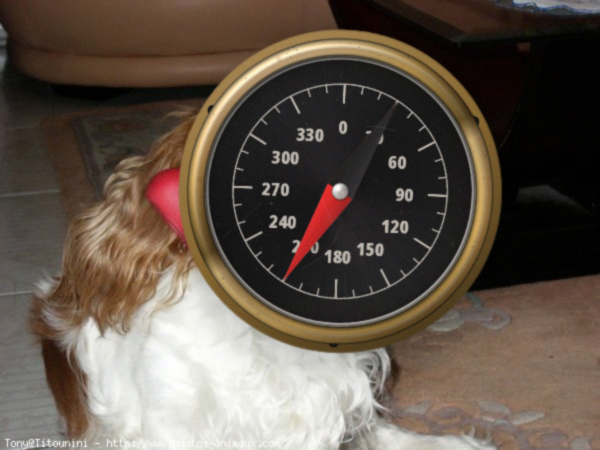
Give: 210,°
